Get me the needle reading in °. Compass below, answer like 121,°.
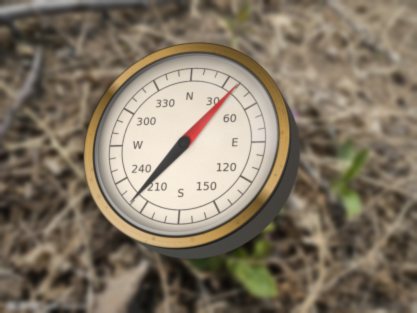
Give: 40,°
